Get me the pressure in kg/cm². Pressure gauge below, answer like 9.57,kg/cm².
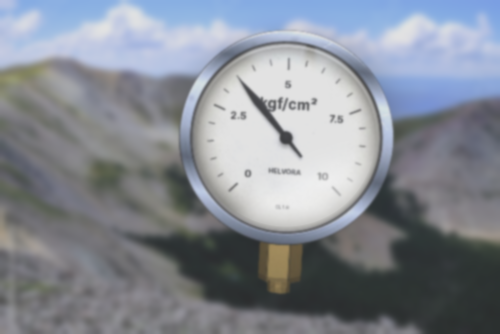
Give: 3.5,kg/cm²
